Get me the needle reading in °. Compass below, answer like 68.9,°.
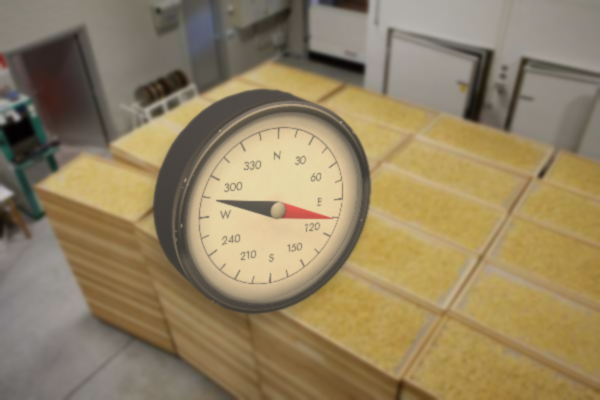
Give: 105,°
